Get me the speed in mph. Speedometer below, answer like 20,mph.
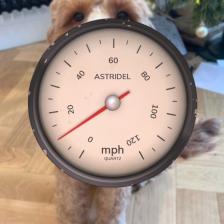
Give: 10,mph
